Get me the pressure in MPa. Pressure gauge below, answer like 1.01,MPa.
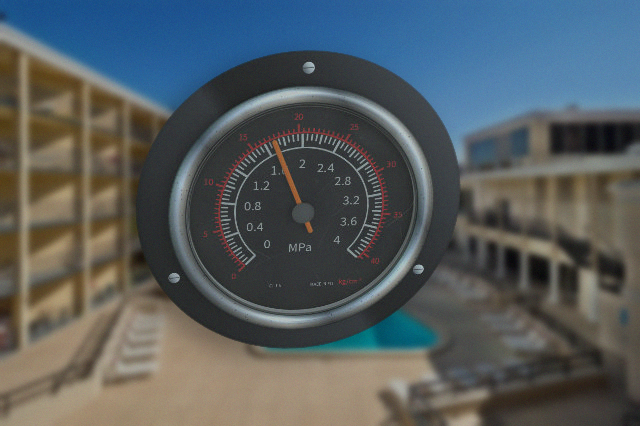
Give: 1.7,MPa
